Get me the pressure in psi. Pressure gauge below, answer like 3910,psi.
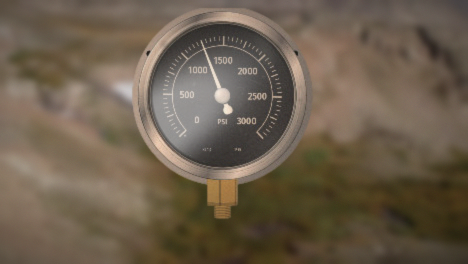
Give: 1250,psi
